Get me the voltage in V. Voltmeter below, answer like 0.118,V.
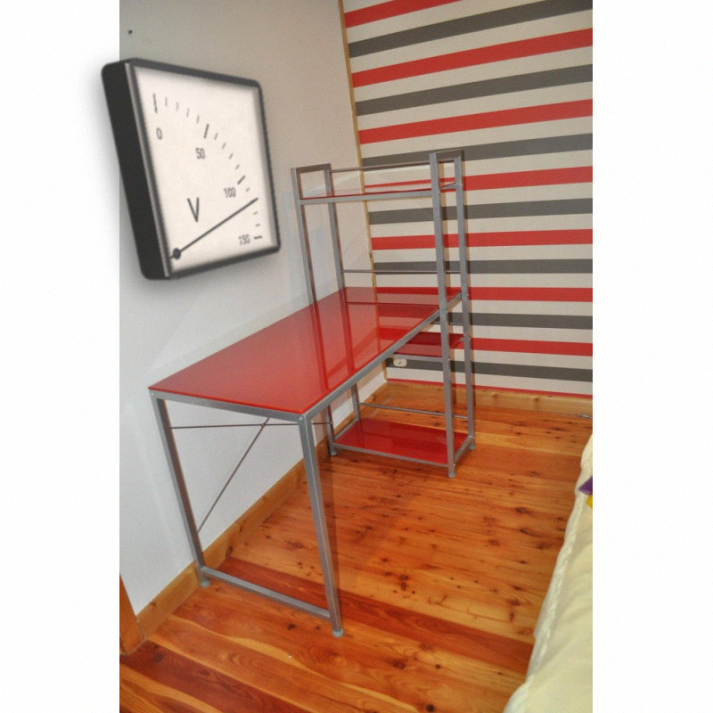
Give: 120,V
